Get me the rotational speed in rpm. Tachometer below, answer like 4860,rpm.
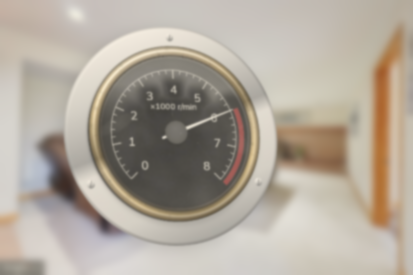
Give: 6000,rpm
